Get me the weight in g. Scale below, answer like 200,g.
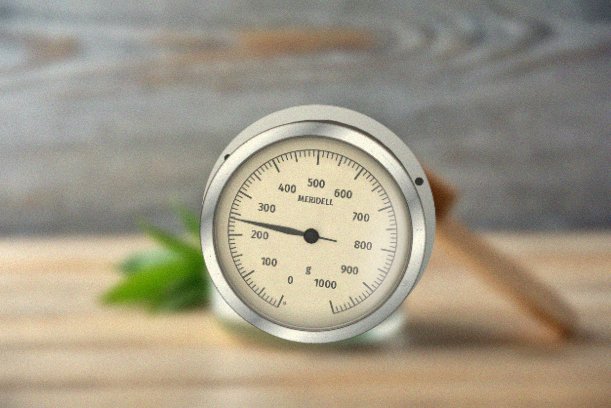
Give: 240,g
